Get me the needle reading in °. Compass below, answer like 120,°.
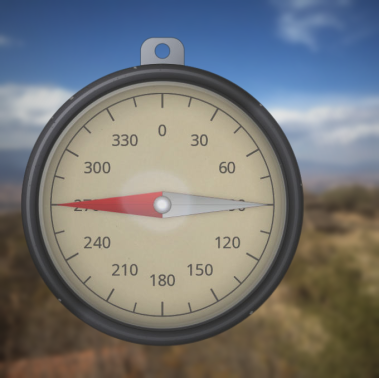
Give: 270,°
